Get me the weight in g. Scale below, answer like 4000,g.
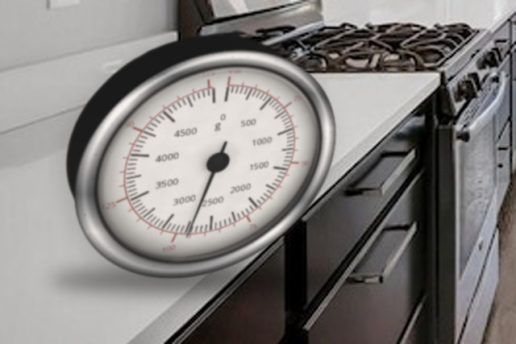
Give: 2750,g
